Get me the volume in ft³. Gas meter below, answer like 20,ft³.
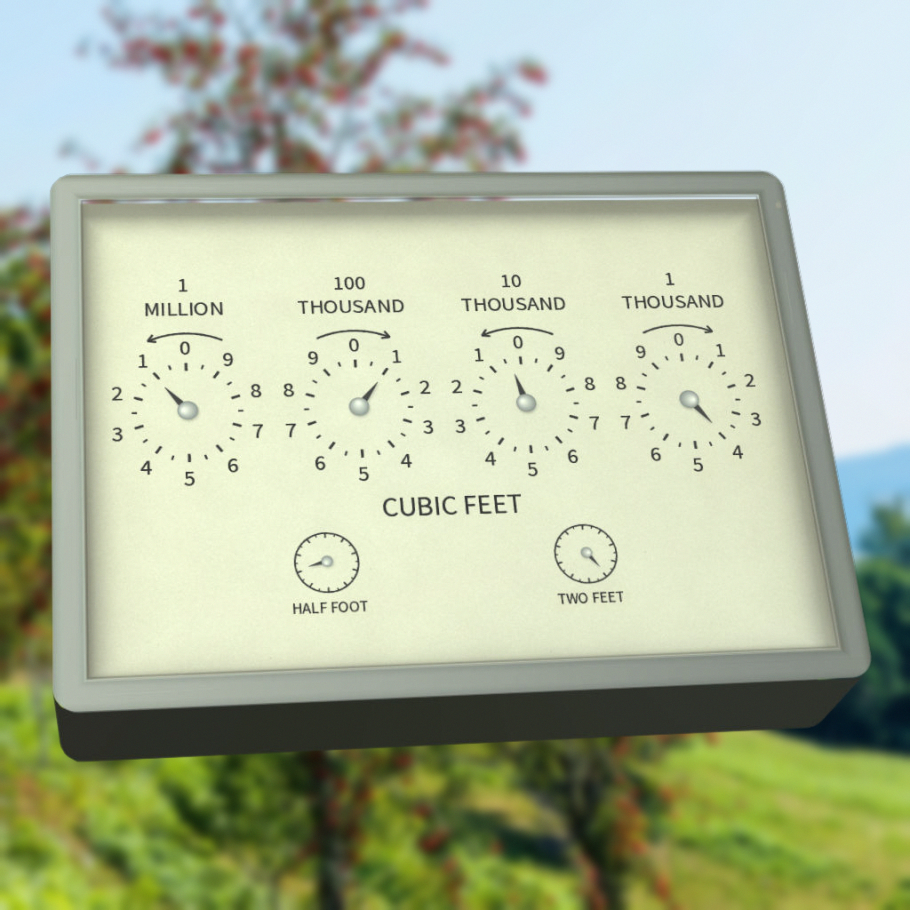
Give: 110400,ft³
